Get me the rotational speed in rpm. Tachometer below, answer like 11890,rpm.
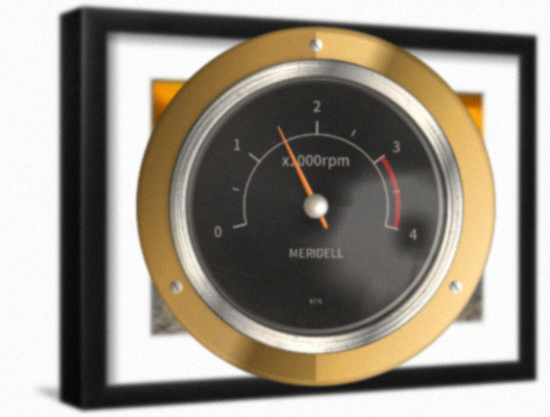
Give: 1500,rpm
